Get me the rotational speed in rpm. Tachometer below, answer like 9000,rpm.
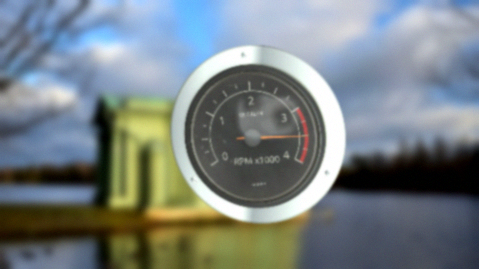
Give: 3500,rpm
